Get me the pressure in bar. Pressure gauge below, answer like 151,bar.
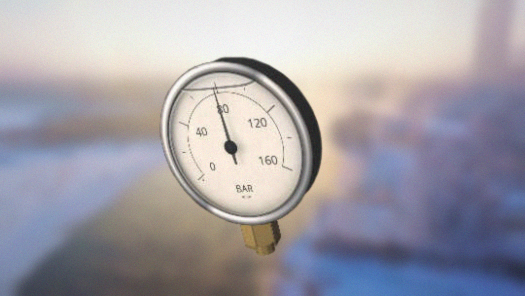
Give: 80,bar
